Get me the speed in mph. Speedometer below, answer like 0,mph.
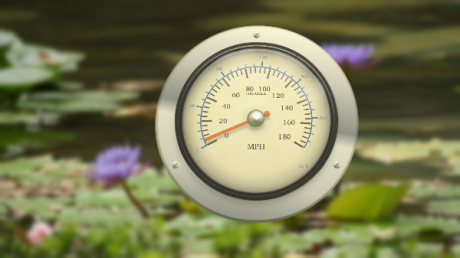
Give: 4,mph
